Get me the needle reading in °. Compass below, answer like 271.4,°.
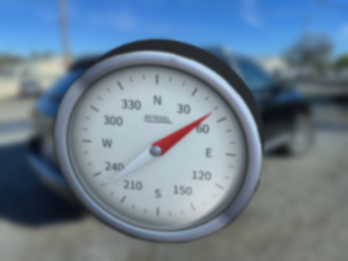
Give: 50,°
